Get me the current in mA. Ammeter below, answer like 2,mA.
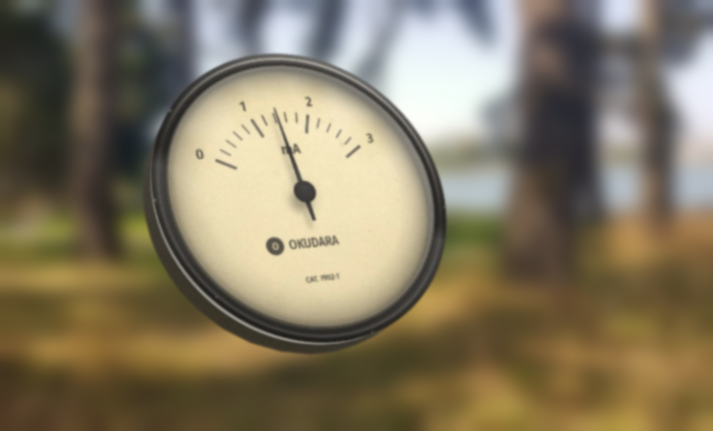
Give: 1.4,mA
